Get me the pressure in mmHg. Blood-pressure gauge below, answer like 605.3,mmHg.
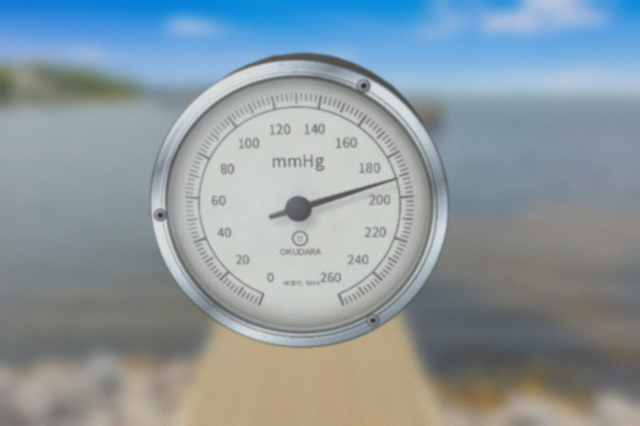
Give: 190,mmHg
